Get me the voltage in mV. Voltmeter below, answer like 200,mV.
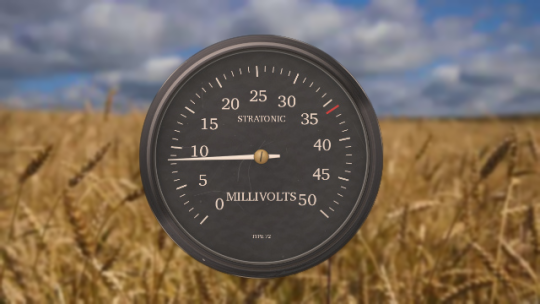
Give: 8.5,mV
